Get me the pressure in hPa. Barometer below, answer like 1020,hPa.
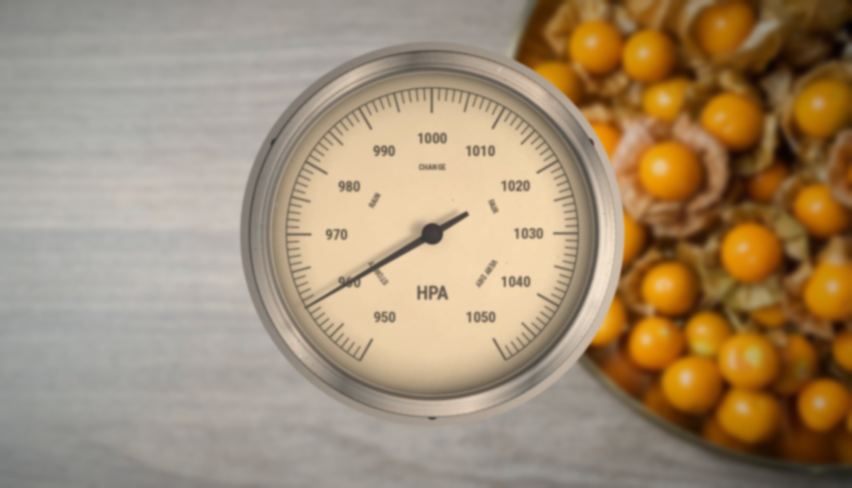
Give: 960,hPa
